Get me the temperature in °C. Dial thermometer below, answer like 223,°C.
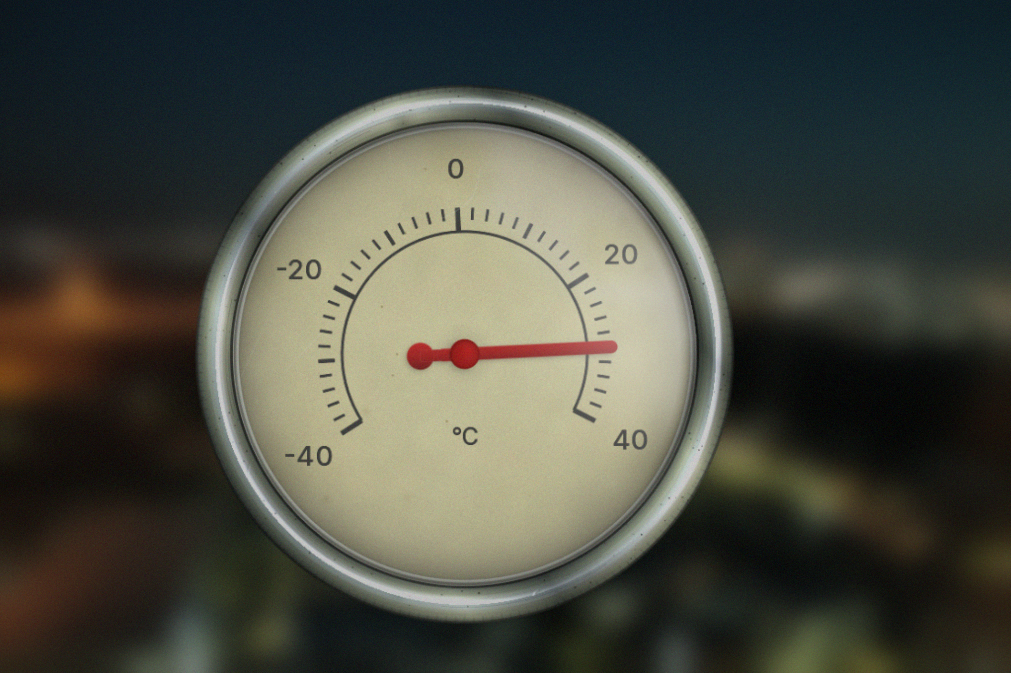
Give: 30,°C
